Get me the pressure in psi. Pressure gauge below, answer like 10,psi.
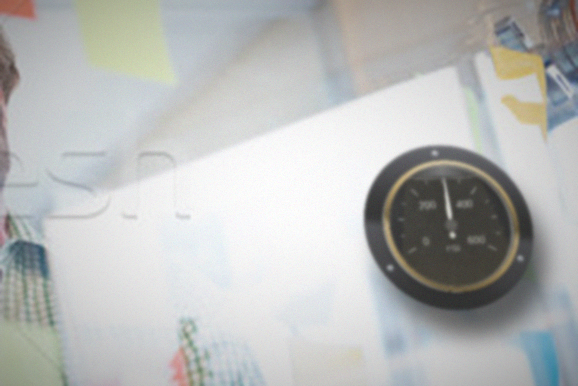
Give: 300,psi
